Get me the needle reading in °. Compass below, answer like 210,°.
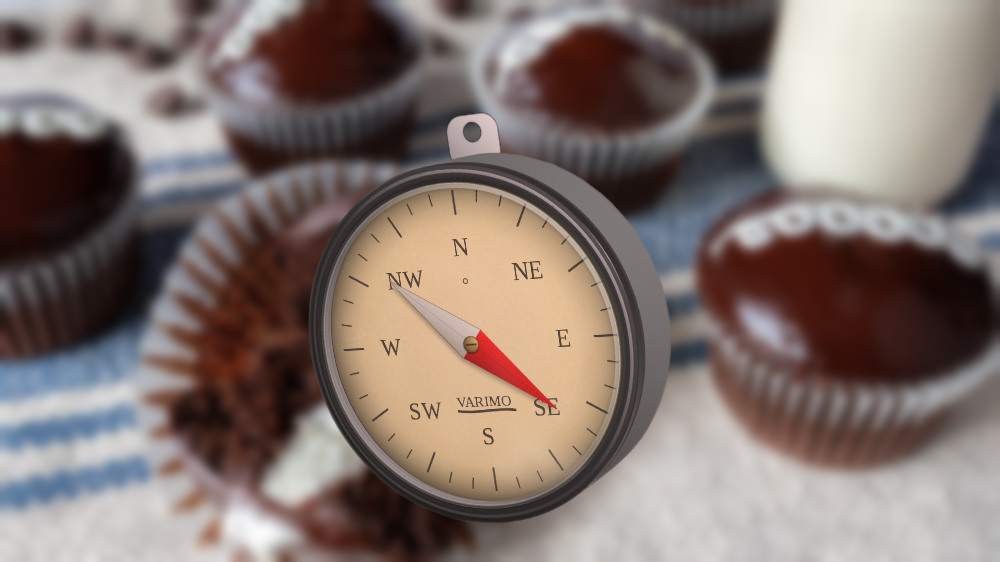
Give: 130,°
